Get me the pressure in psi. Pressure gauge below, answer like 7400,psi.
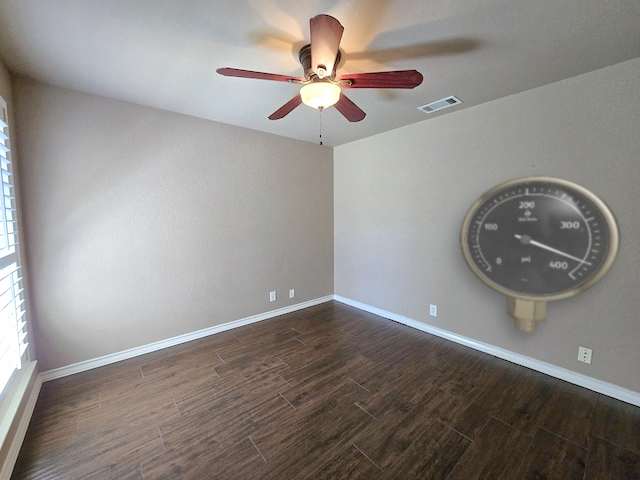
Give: 370,psi
